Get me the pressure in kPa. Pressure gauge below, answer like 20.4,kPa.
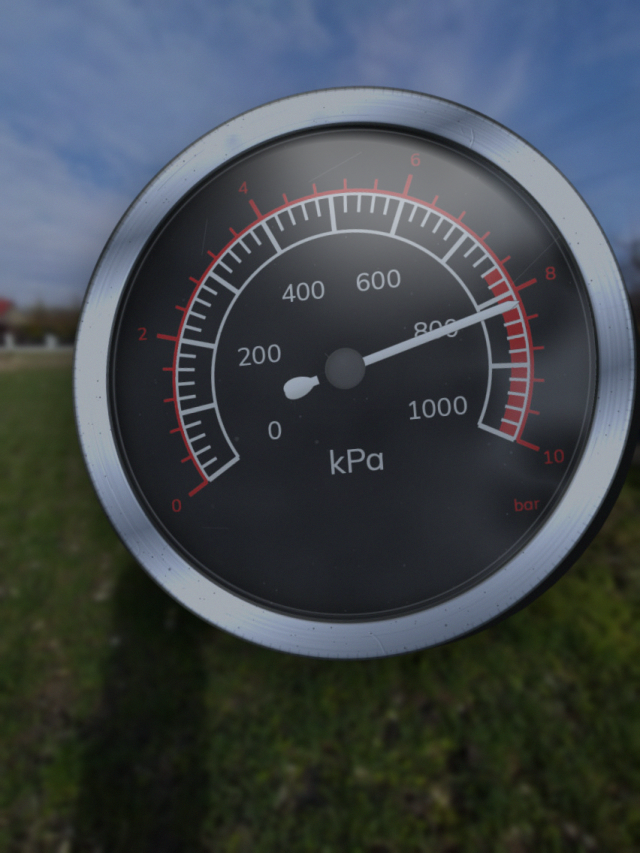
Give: 820,kPa
